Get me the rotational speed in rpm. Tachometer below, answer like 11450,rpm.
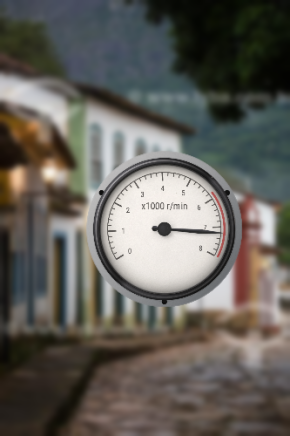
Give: 7200,rpm
